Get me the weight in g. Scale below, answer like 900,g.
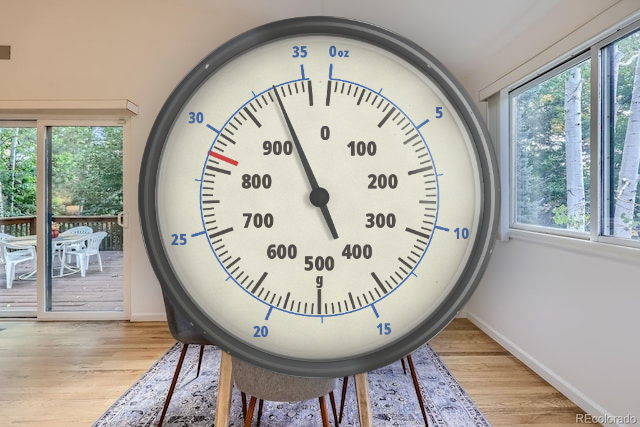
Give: 950,g
